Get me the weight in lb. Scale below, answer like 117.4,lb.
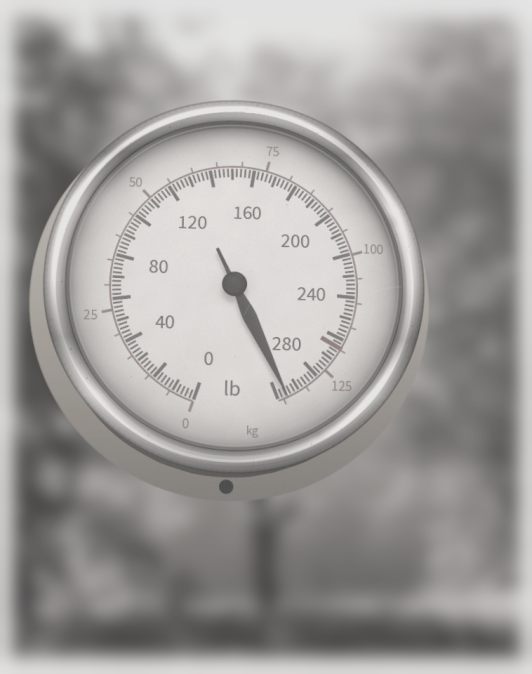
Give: 296,lb
